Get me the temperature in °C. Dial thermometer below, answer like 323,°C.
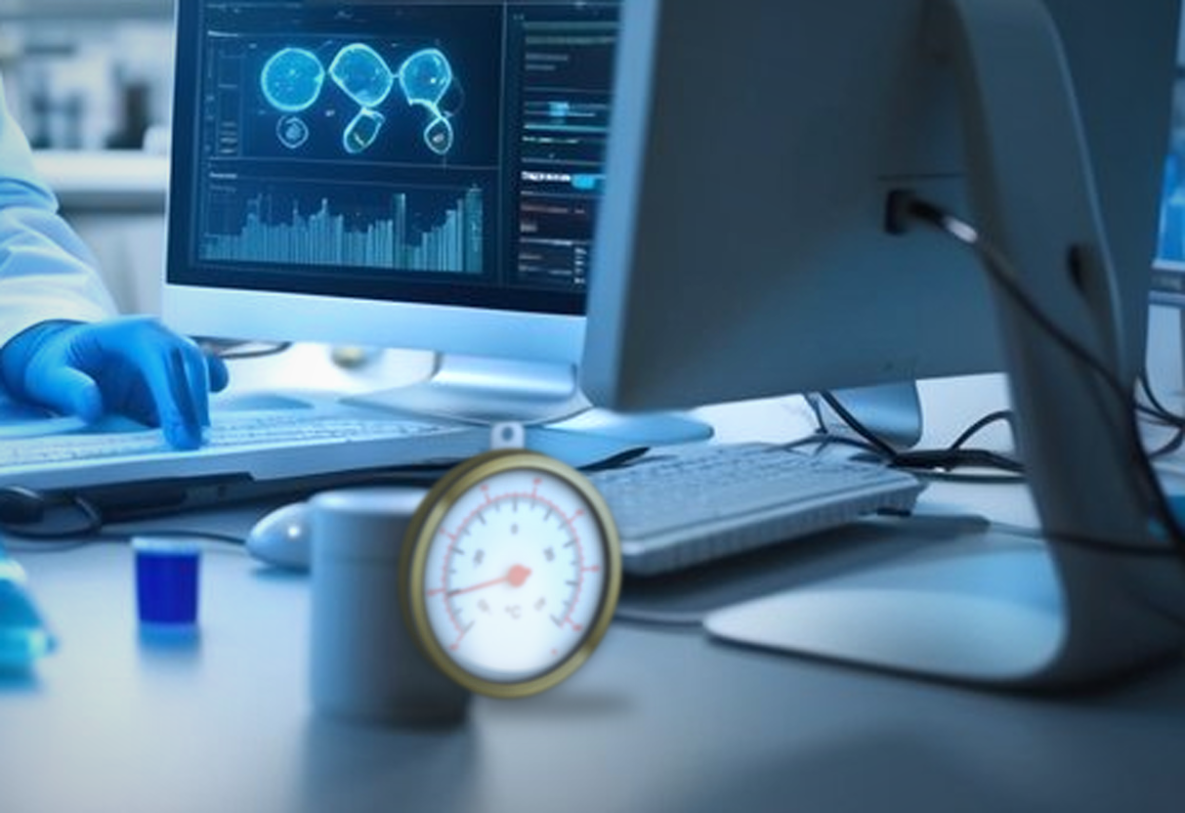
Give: -30,°C
